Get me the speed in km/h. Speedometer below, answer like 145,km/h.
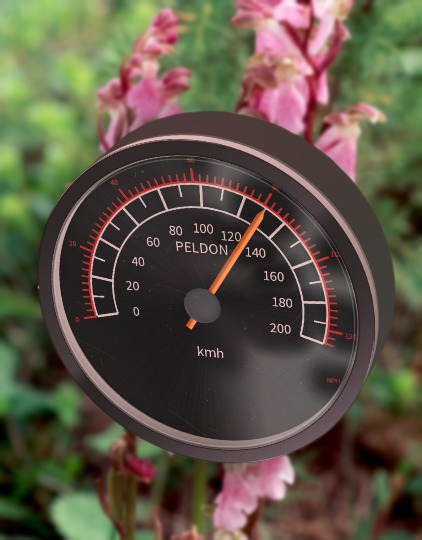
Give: 130,km/h
